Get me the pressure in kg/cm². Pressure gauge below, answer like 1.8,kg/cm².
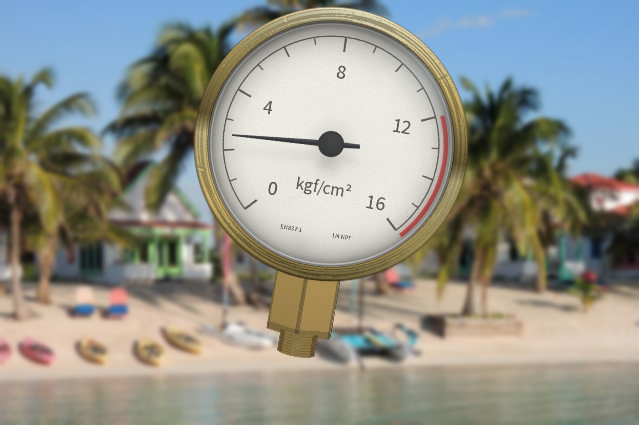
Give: 2.5,kg/cm²
